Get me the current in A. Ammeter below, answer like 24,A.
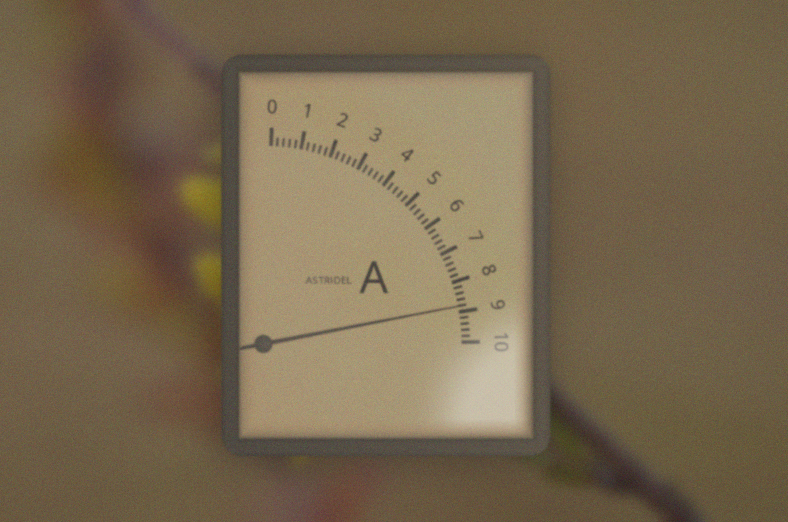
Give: 8.8,A
